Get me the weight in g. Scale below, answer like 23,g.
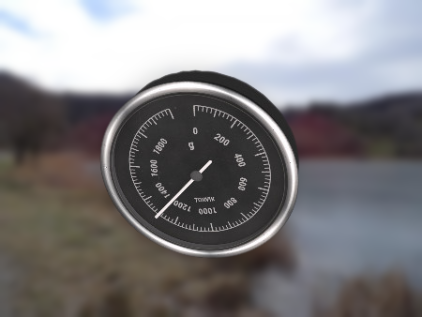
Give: 1300,g
